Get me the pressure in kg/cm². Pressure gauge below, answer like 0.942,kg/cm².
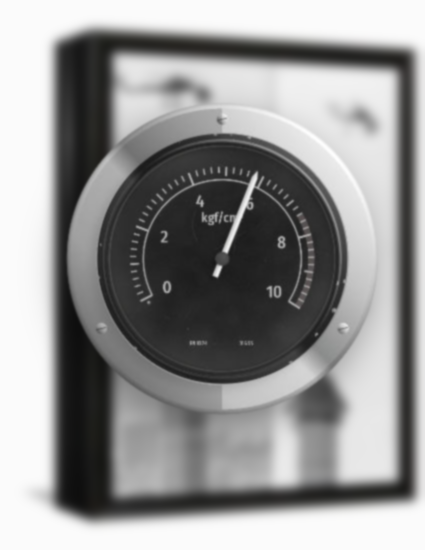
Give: 5.8,kg/cm²
